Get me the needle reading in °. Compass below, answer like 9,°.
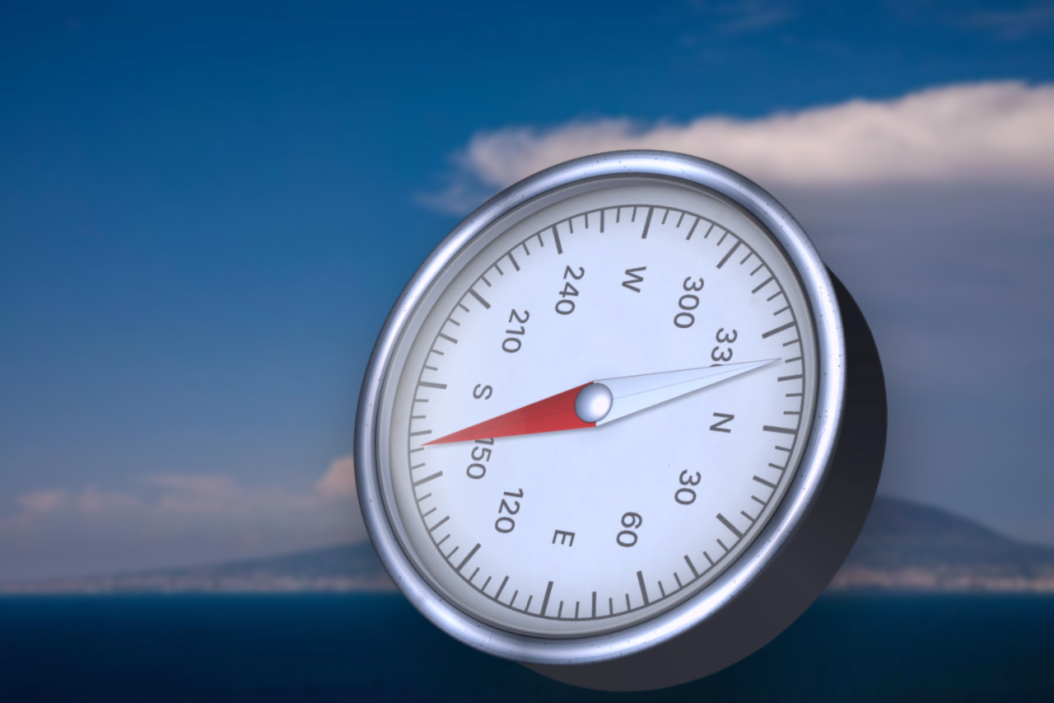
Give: 160,°
